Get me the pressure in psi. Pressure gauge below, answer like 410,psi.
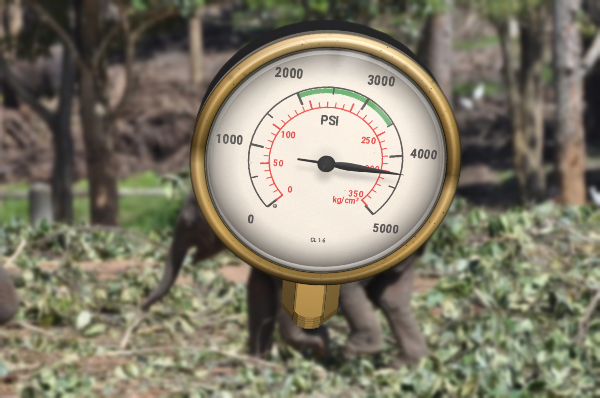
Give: 4250,psi
